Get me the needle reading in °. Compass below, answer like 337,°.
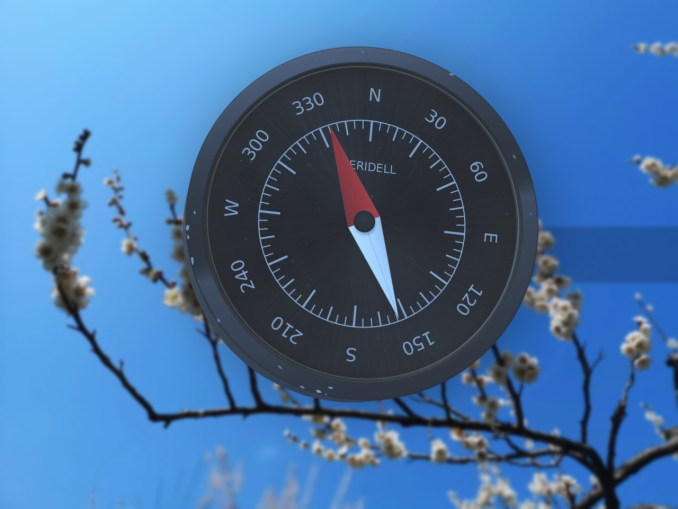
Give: 335,°
